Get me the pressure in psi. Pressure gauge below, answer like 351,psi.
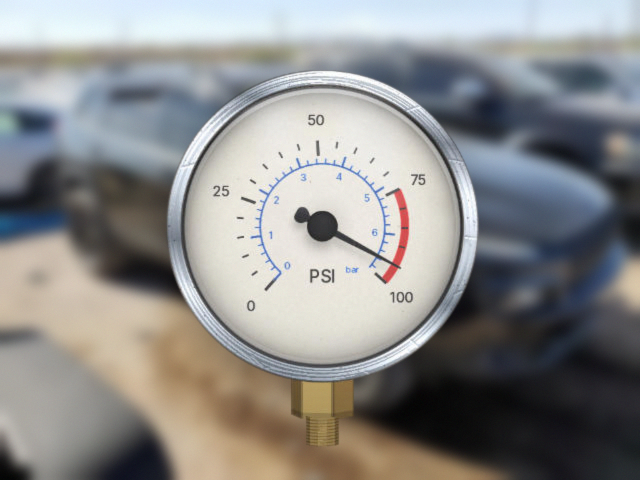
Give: 95,psi
